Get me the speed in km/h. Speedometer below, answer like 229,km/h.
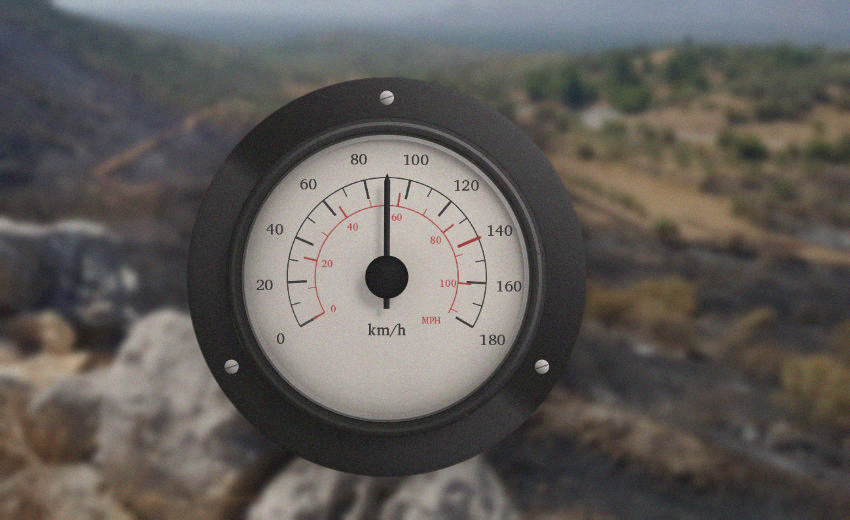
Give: 90,km/h
